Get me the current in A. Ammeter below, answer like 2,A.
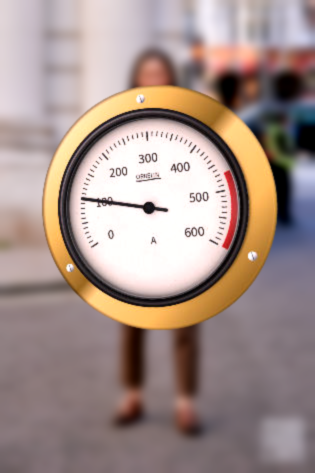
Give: 100,A
